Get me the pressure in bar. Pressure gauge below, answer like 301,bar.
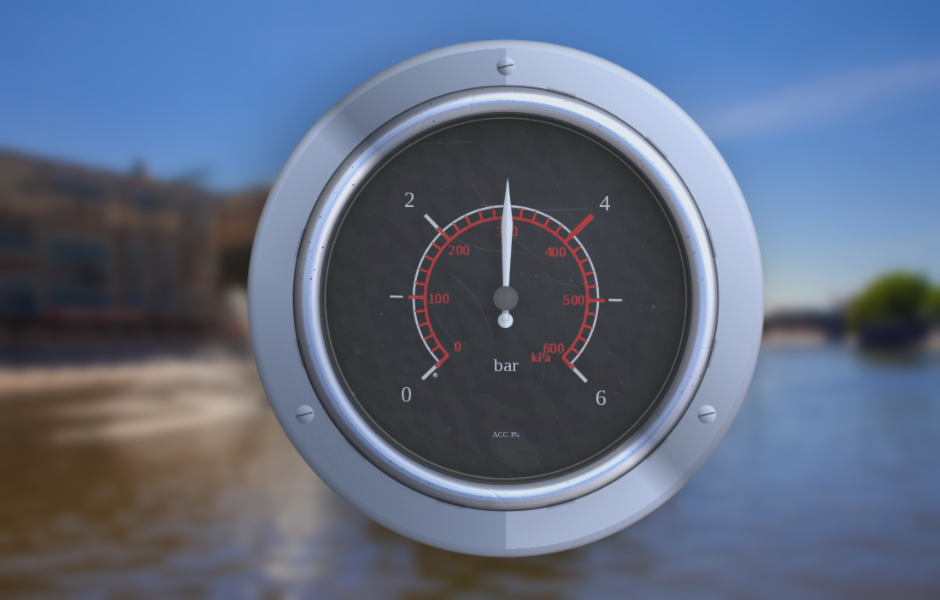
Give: 3,bar
